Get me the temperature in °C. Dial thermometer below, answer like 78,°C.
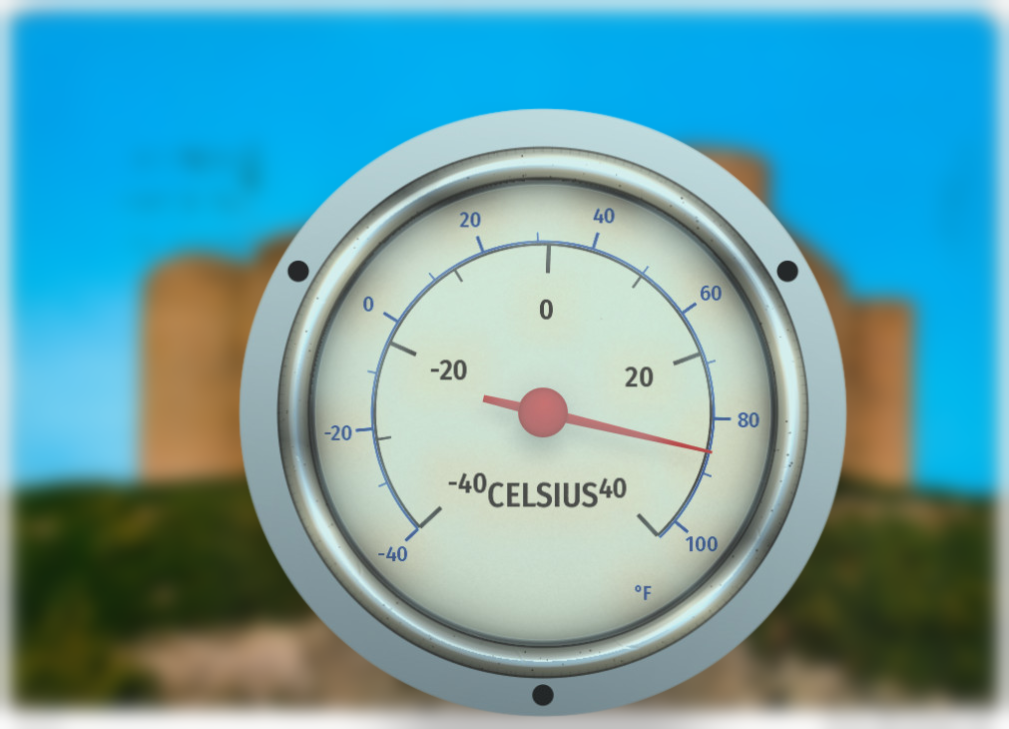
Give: 30,°C
